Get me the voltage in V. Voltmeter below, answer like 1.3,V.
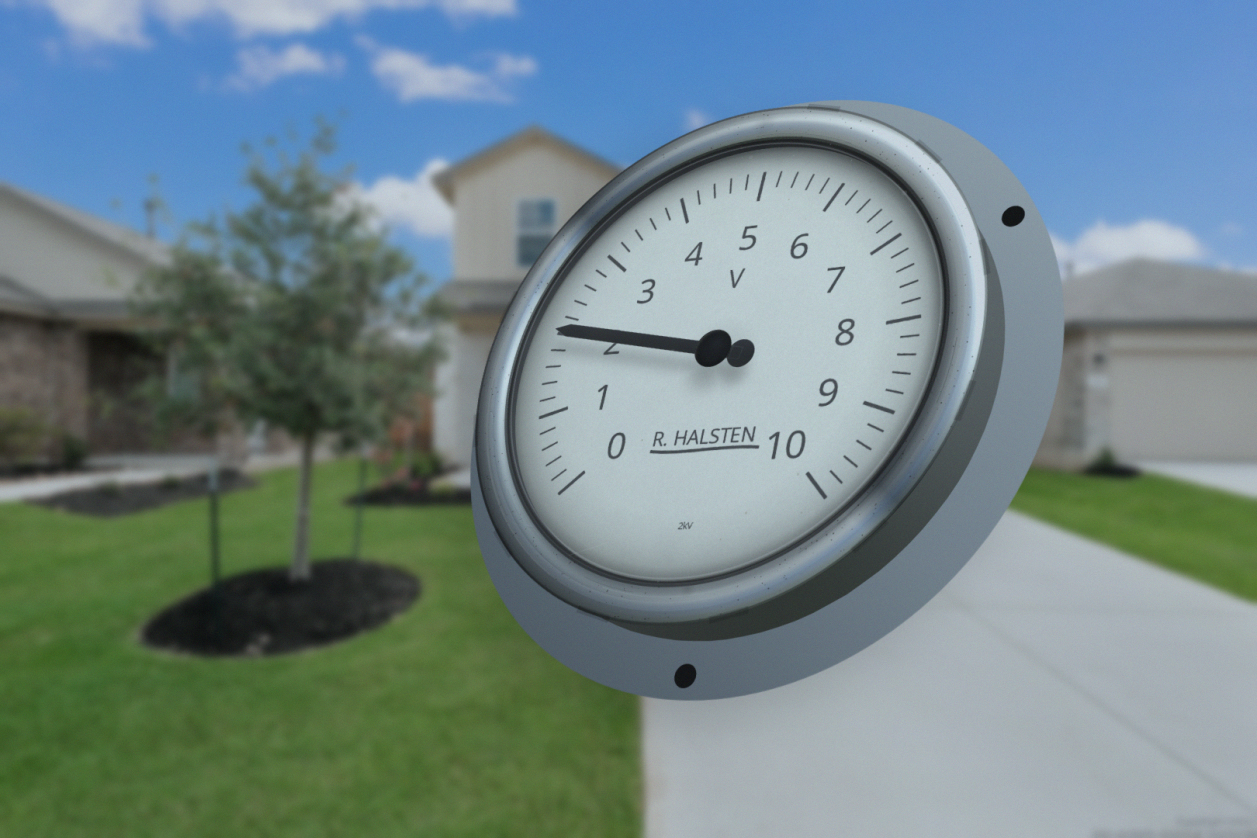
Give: 2,V
